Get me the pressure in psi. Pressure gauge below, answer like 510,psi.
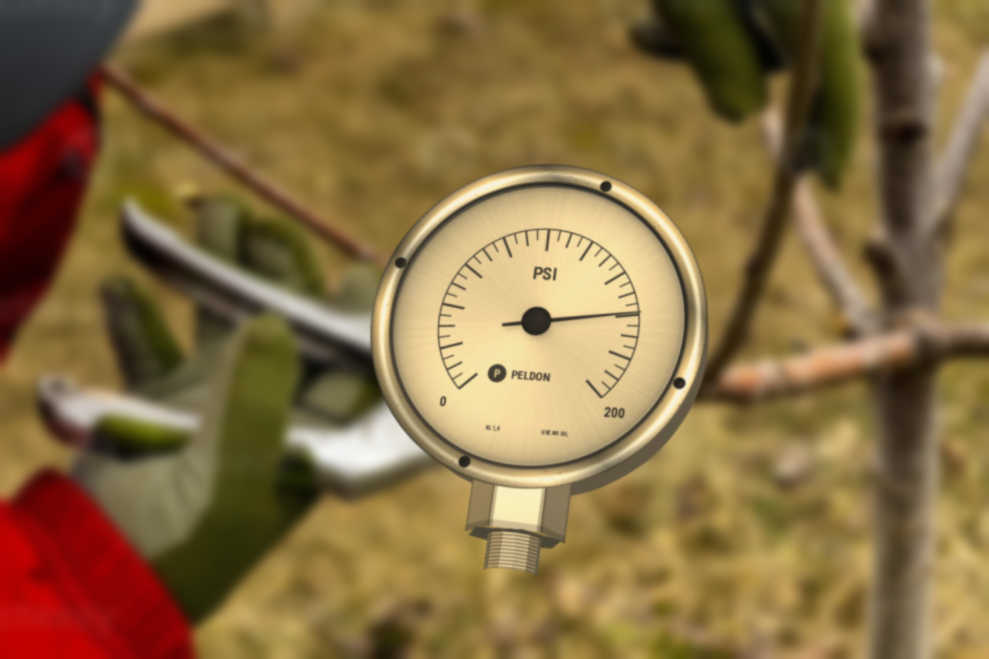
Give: 160,psi
